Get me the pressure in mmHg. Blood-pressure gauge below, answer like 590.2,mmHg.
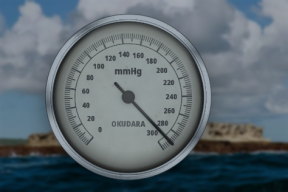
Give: 290,mmHg
